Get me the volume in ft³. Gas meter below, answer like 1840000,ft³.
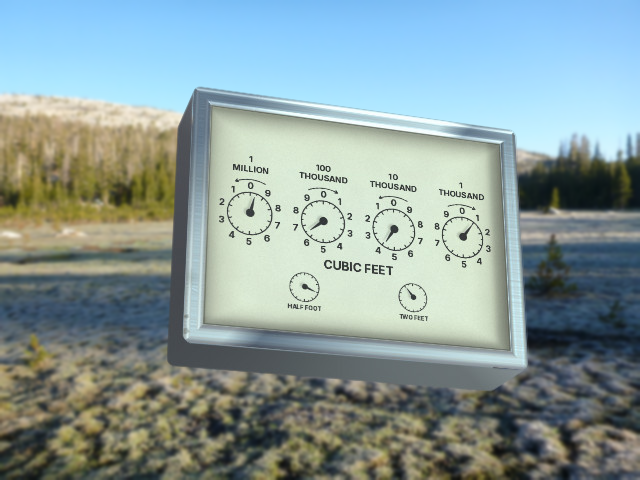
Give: 964100,ft³
